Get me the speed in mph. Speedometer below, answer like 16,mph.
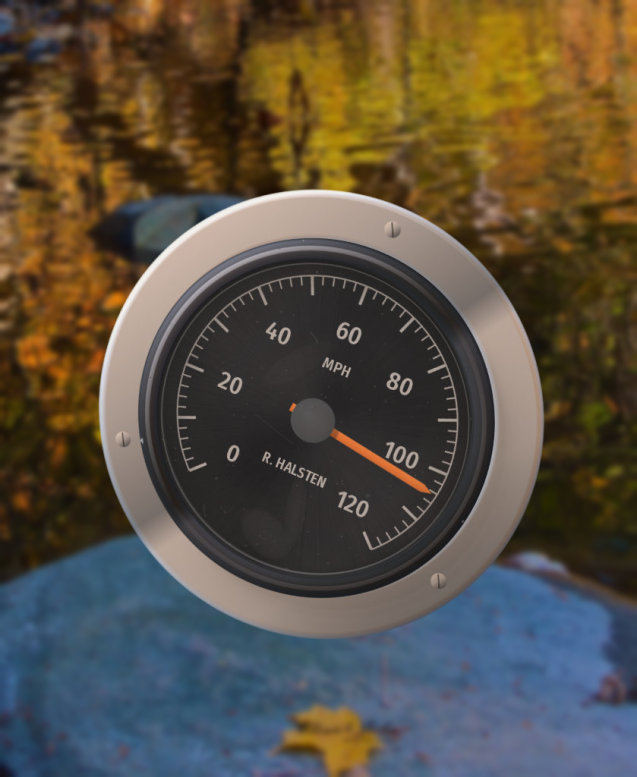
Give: 104,mph
